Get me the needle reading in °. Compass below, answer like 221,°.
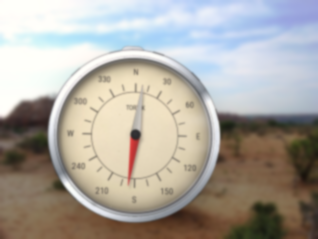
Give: 187.5,°
